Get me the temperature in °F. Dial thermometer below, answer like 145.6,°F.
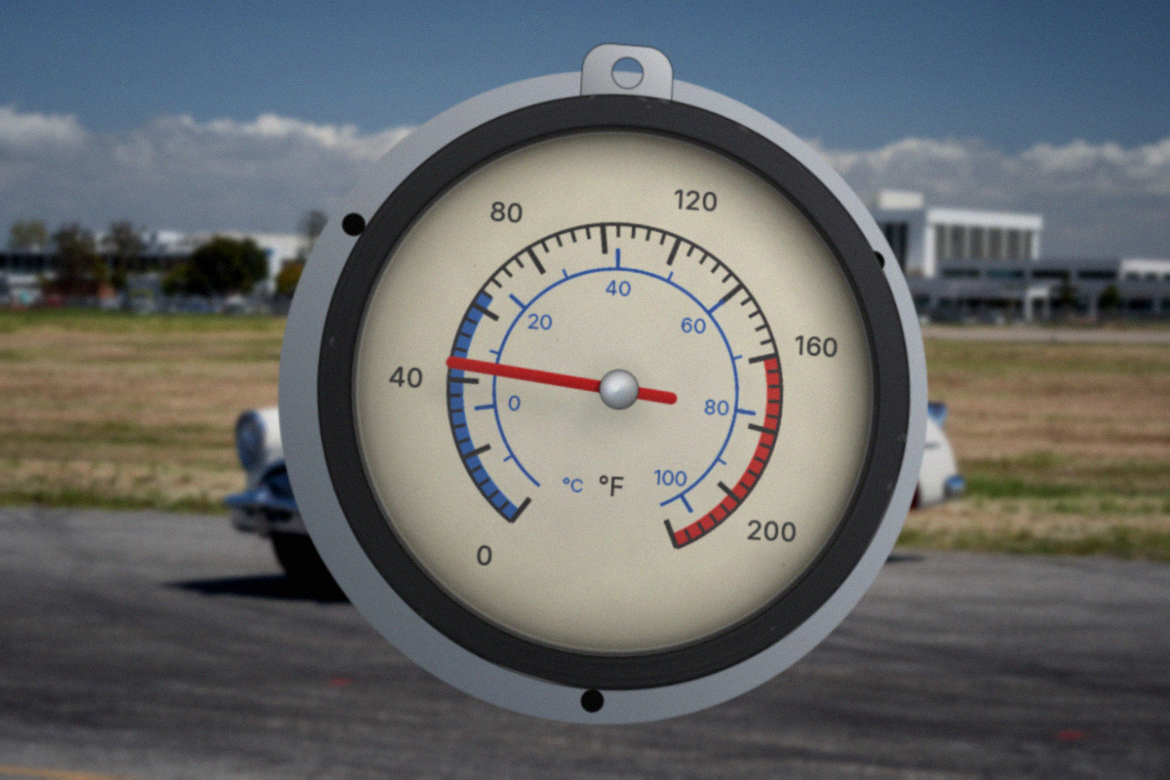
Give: 44,°F
